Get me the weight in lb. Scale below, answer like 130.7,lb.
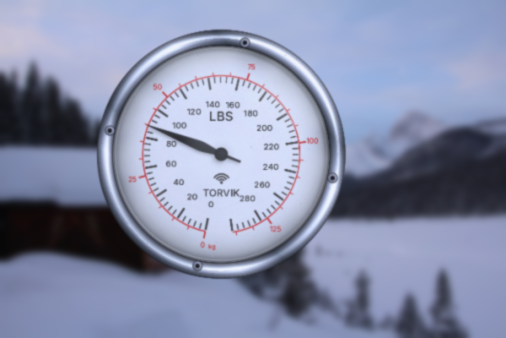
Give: 88,lb
